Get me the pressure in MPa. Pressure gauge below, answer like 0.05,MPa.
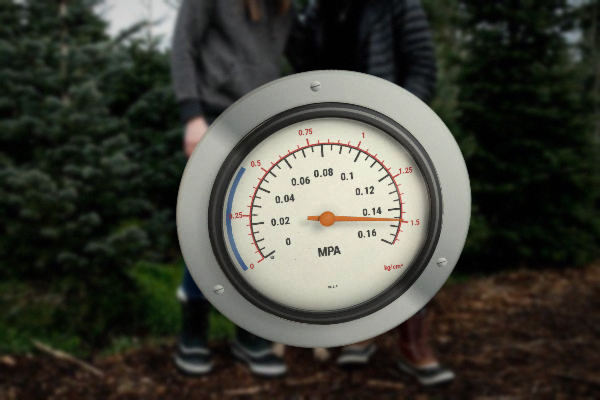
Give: 0.145,MPa
